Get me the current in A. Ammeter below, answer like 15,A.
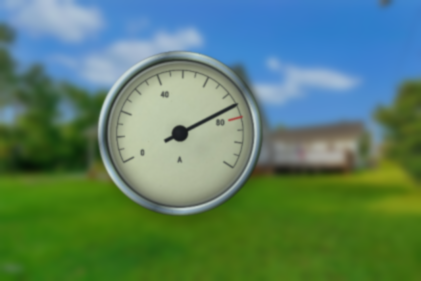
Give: 75,A
